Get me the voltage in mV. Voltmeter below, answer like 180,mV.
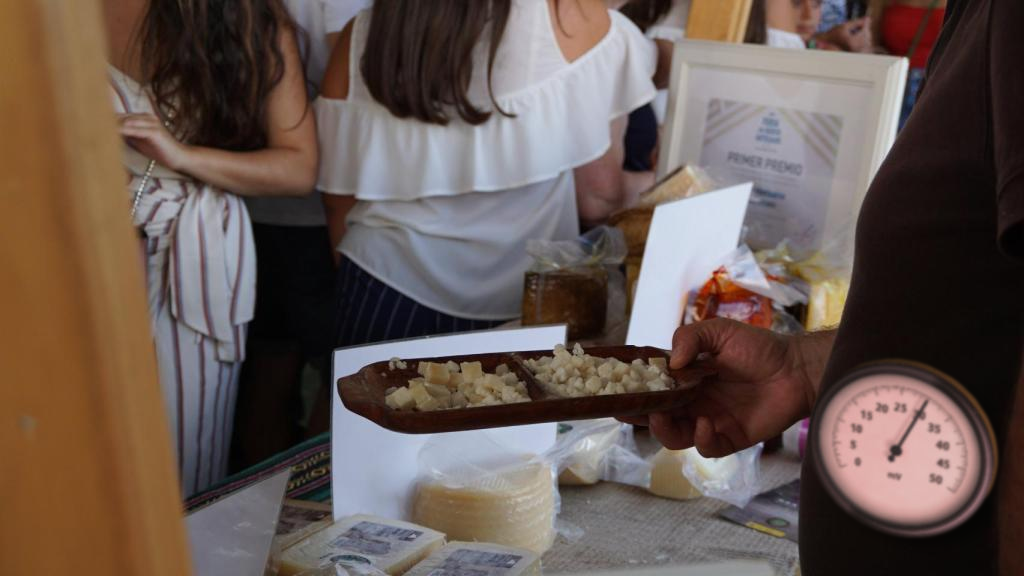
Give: 30,mV
